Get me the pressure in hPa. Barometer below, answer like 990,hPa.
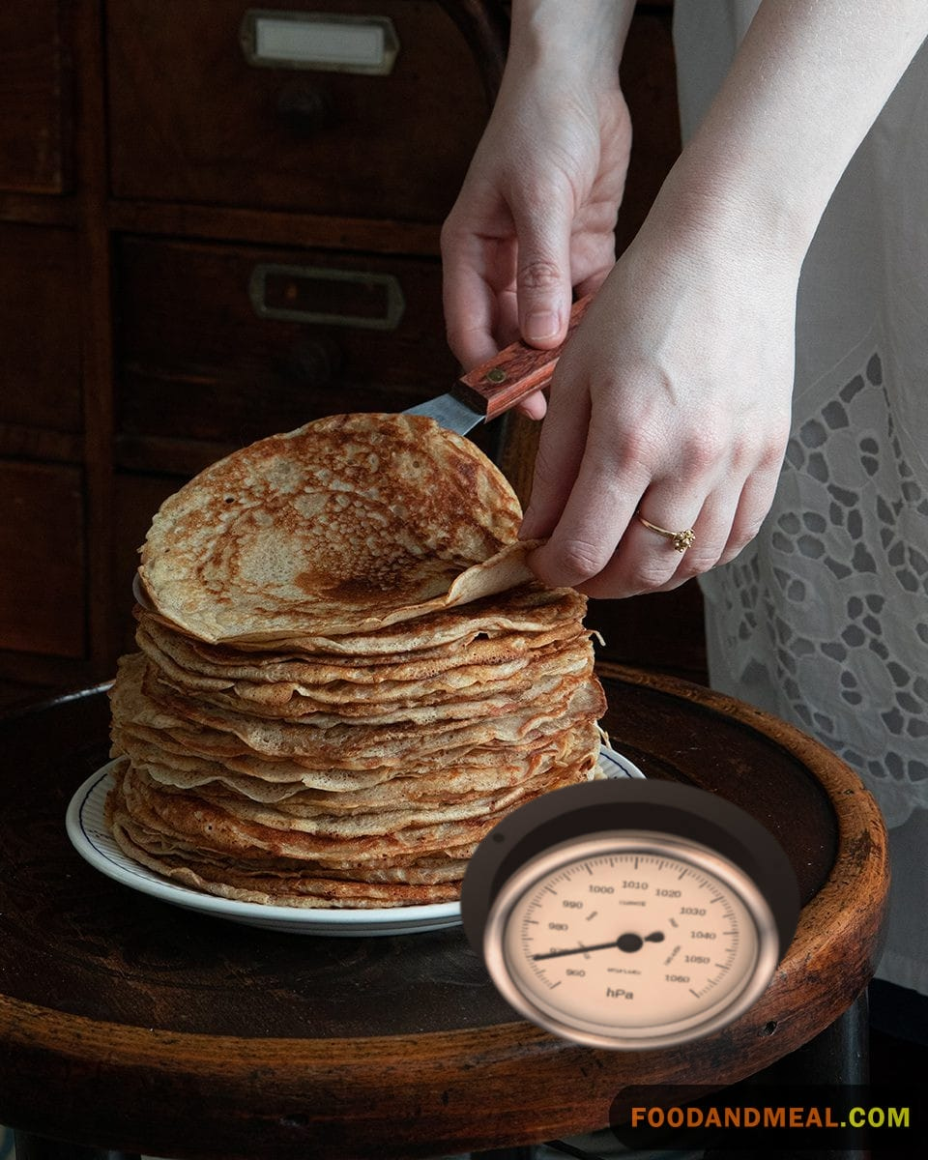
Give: 970,hPa
